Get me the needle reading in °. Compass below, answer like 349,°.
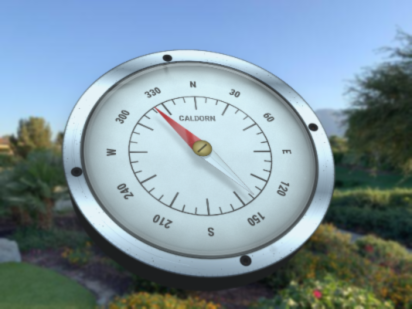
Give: 320,°
